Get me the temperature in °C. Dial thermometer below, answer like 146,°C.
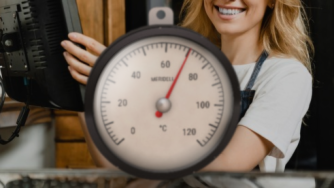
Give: 70,°C
